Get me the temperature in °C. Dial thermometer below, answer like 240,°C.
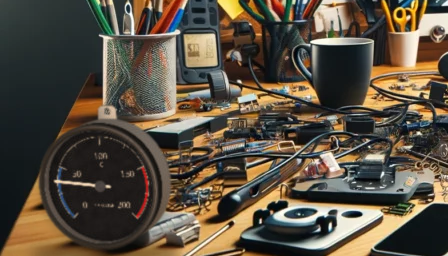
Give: 37.5,°C
